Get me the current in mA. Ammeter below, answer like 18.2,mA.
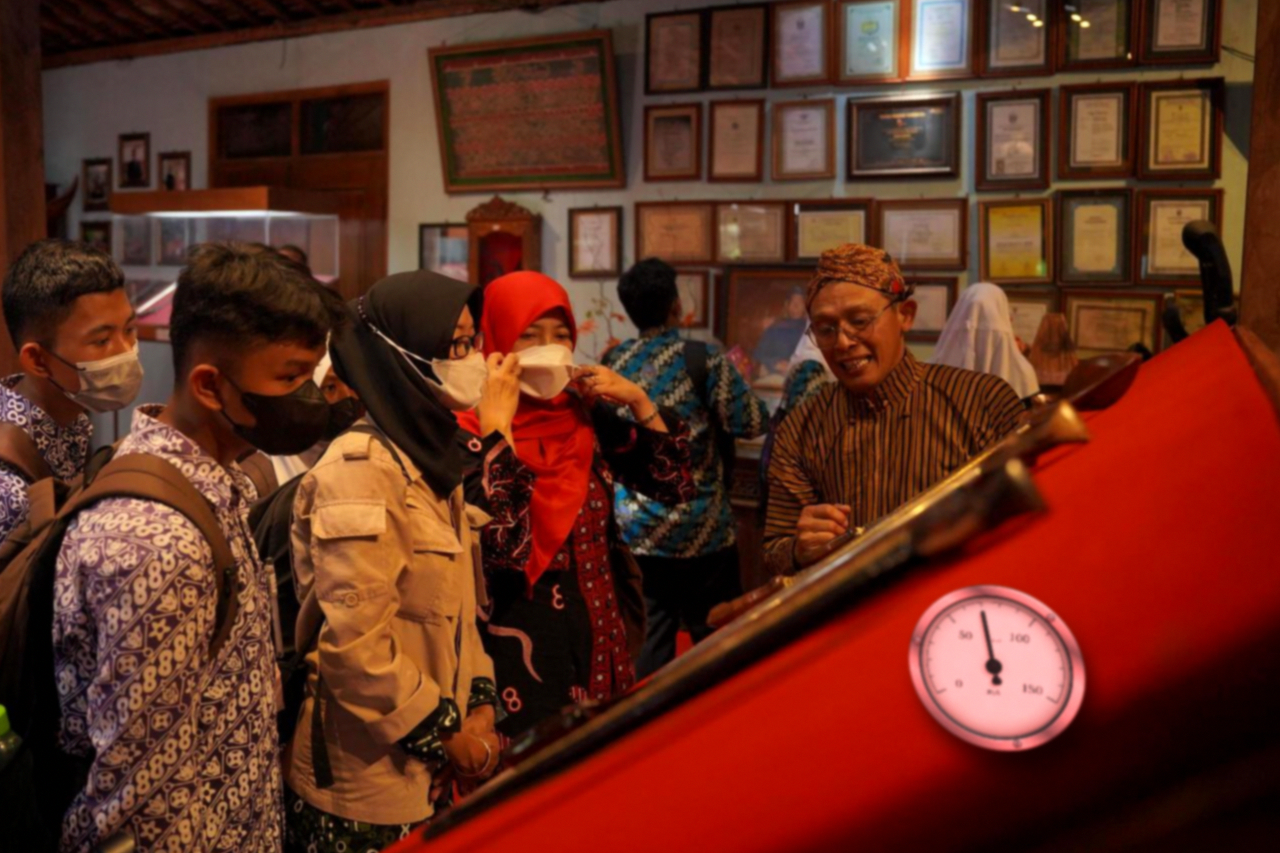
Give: 70,mA
